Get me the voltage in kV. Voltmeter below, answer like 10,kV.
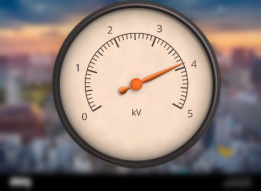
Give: 3.9,kV
